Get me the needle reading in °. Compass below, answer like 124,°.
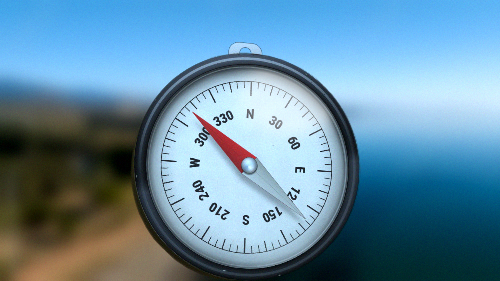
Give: 310,°
